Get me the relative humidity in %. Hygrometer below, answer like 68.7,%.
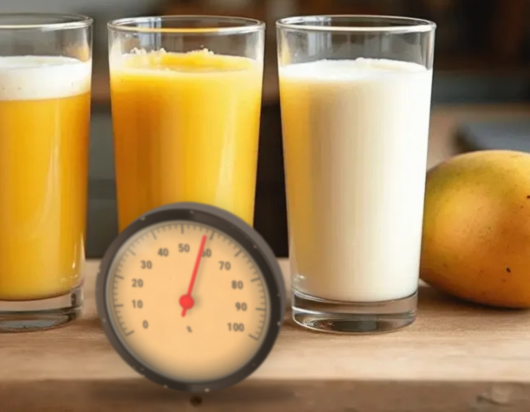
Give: 58,%
